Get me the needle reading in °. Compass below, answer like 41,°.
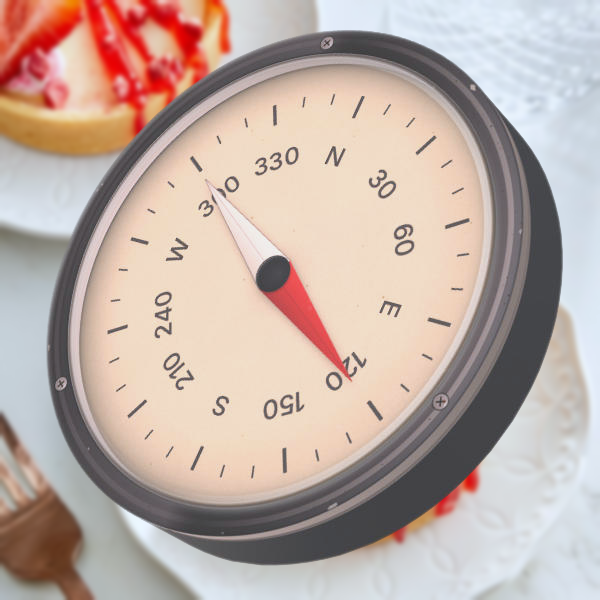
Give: 120,°
